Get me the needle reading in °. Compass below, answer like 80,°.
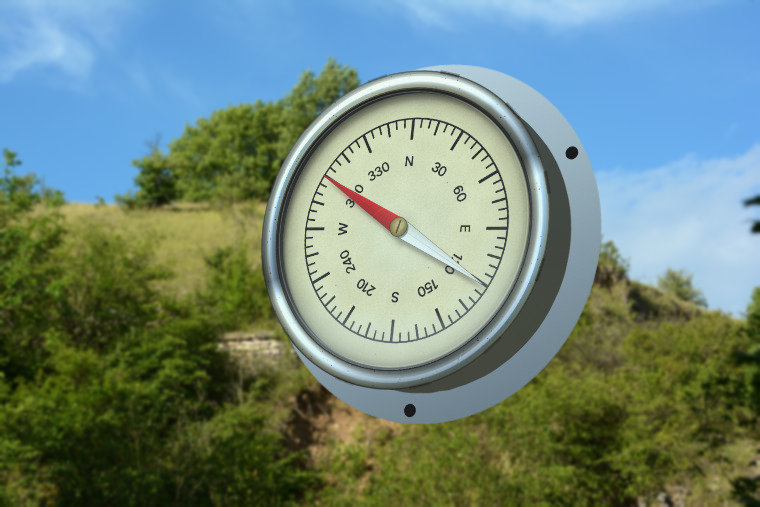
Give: 300,°
